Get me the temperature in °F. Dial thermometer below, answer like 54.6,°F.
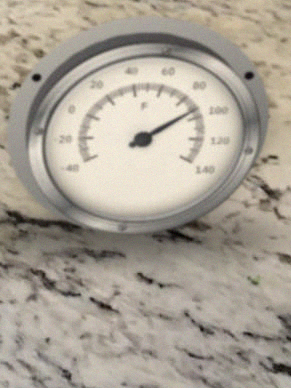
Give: 90,°F
